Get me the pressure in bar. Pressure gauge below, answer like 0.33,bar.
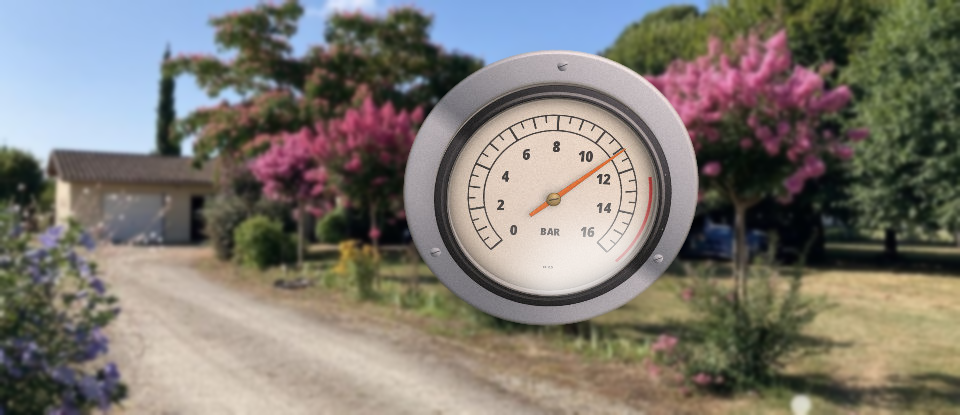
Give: 11,bar
